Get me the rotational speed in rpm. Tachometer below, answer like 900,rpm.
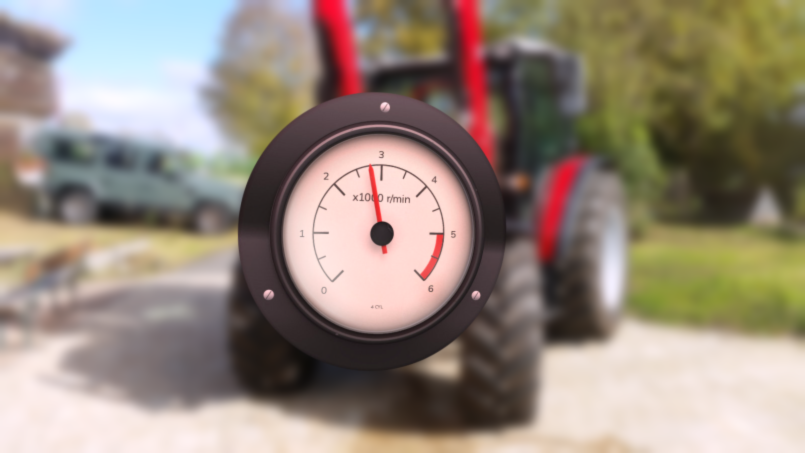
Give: 2750,rpm
